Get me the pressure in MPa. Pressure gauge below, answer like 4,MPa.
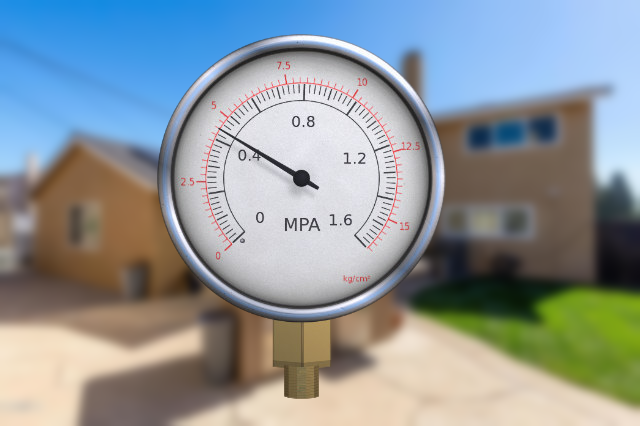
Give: 0.44,MPa
